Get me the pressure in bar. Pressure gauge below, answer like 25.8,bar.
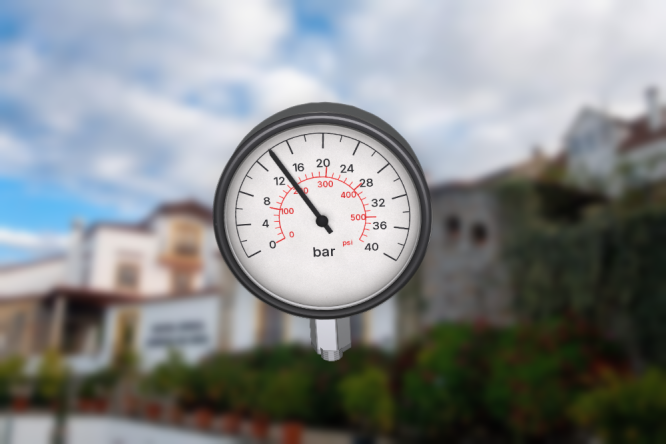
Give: 14,bar
